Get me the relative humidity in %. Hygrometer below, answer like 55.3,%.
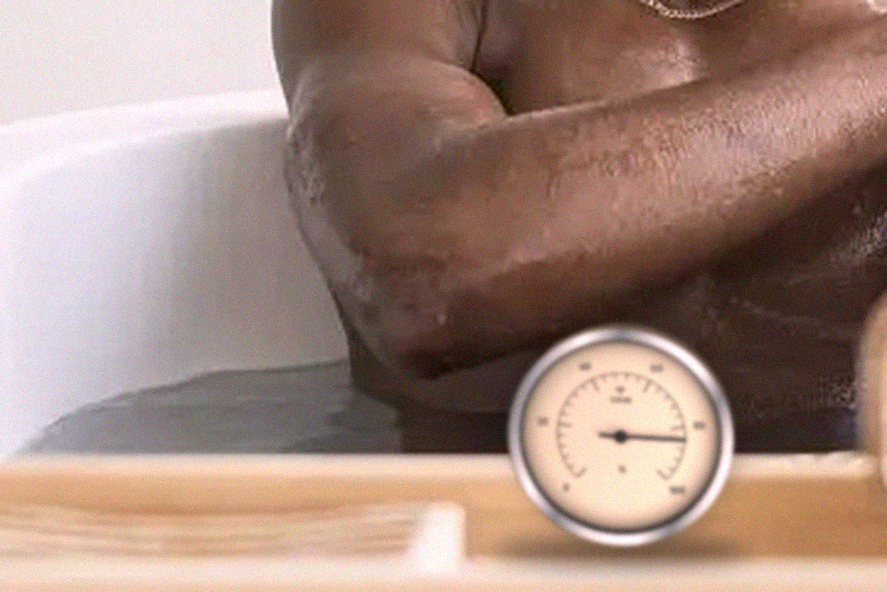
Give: 84,%
